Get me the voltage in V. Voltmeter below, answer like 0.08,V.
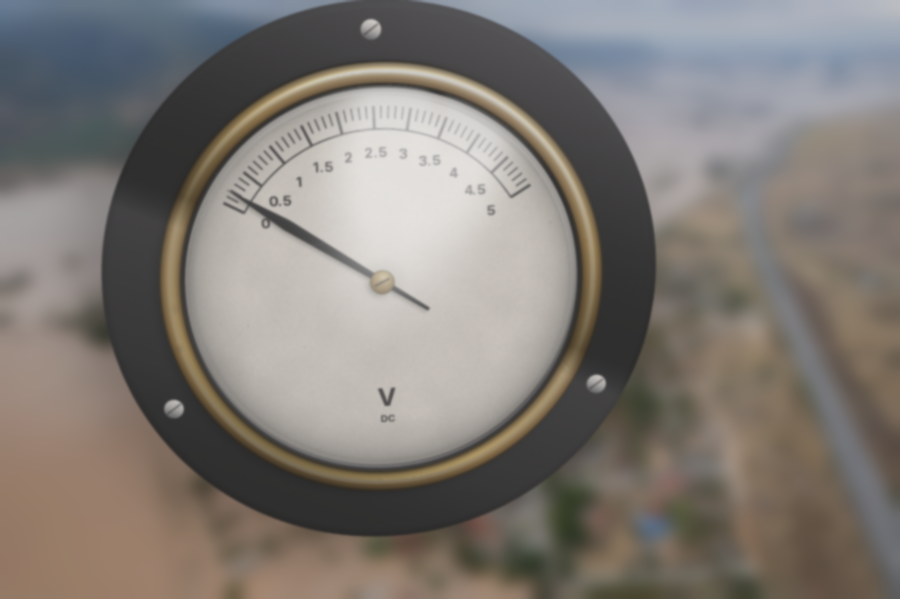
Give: 0.2,V
